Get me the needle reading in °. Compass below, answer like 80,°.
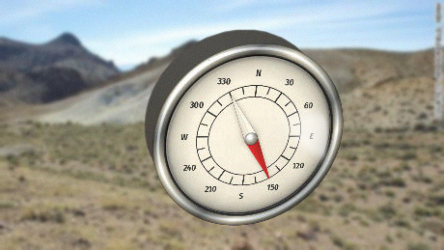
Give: 150,°
